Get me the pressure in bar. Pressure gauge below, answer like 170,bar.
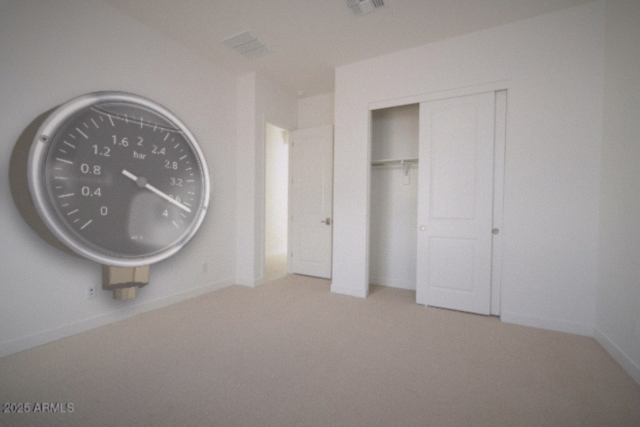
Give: 3.7,bar
